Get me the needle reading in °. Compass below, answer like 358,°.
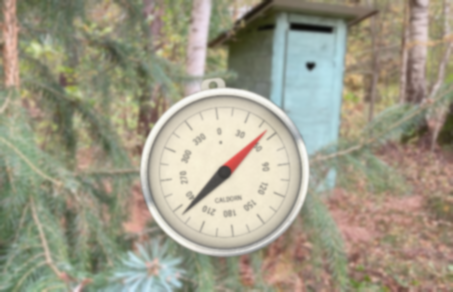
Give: 52.5,°
